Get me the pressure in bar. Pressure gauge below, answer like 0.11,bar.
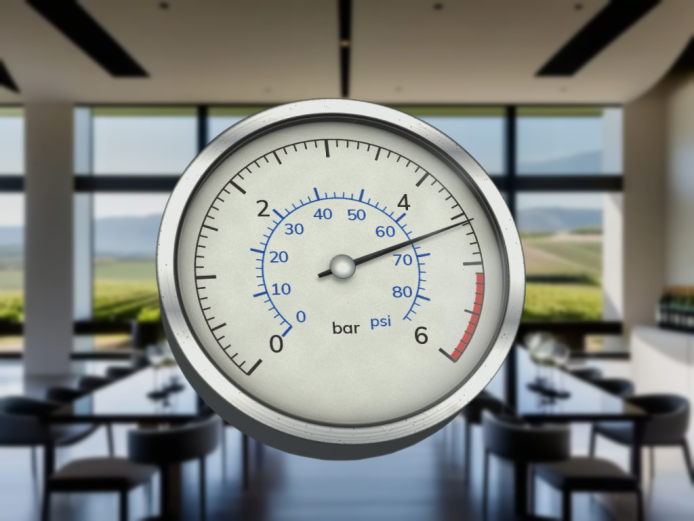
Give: 4.6,bar
